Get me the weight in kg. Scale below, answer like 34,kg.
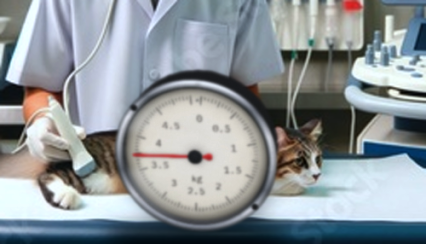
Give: 3.75,kg
